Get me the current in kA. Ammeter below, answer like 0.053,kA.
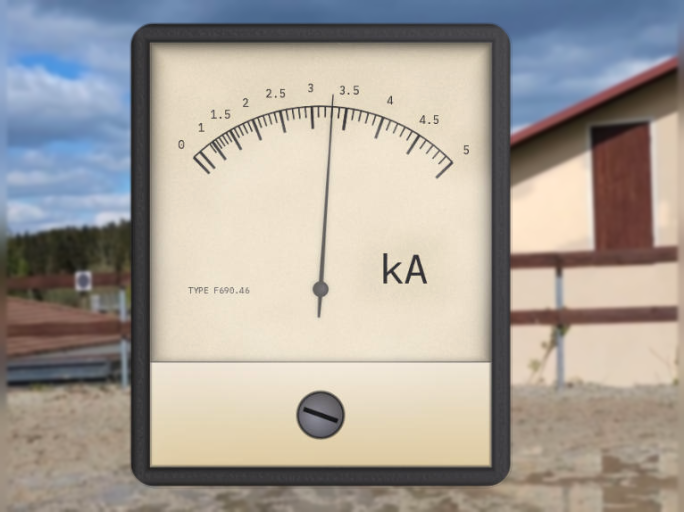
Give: 3.3,kA
